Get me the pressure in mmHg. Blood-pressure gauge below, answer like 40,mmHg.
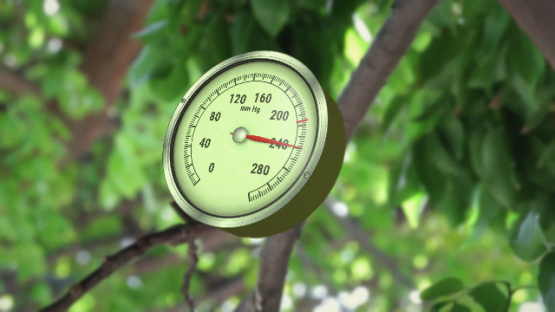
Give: 240,mmHg
